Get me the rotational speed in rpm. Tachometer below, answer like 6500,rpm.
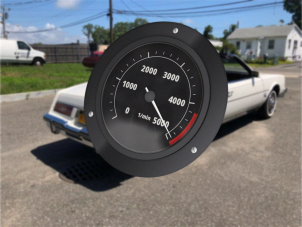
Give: 4900,rpm
